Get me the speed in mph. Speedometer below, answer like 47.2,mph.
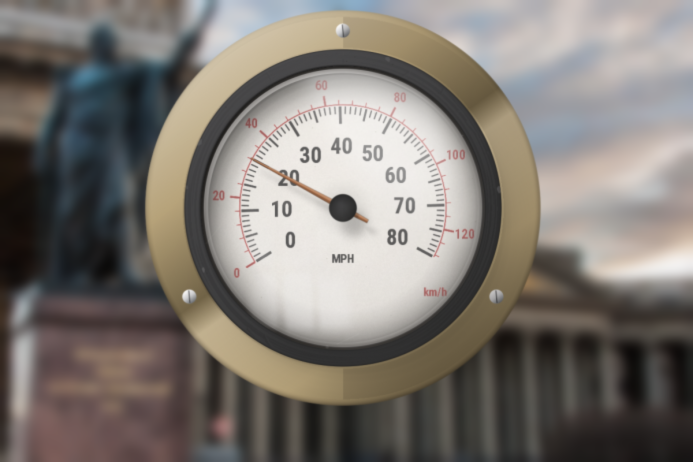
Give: 20,mph
